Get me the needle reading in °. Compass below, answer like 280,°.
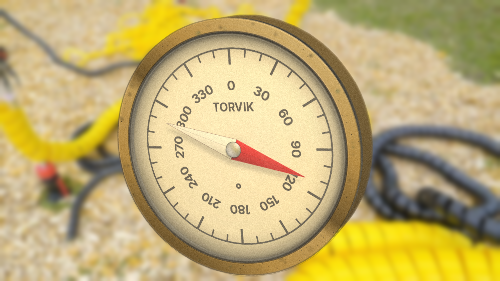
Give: 110,°
